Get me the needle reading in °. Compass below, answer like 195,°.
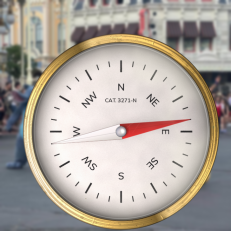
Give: 80,°
